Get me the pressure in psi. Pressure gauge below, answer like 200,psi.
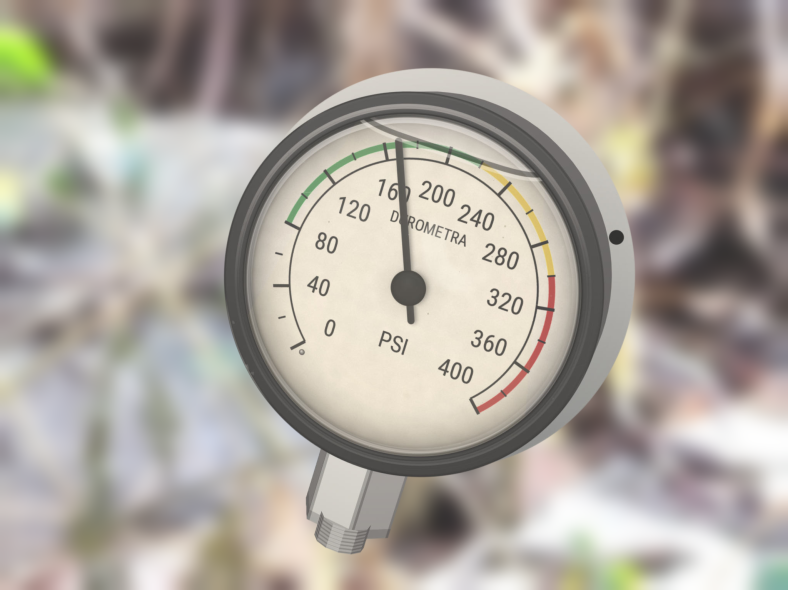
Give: 170,psi
